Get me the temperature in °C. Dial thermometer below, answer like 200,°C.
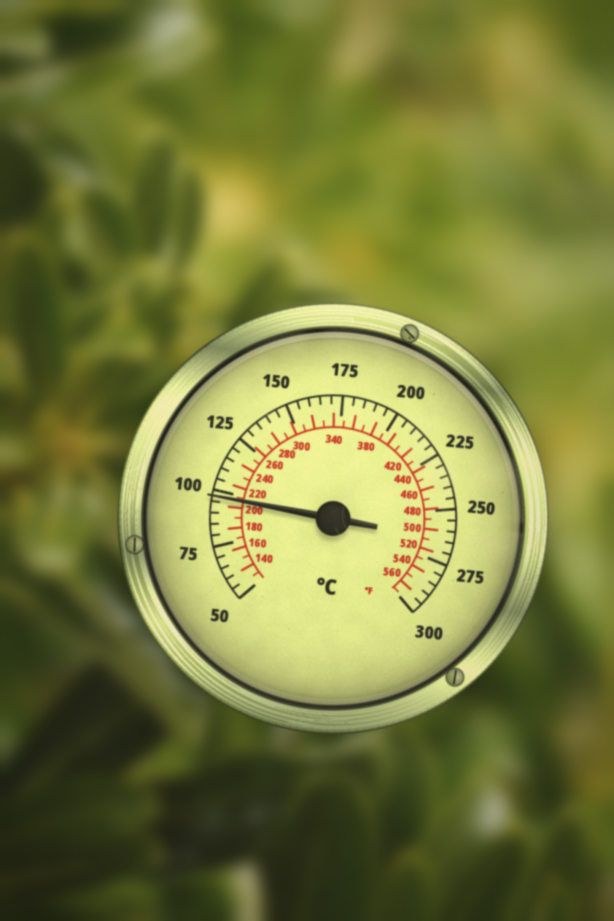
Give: 97.5,°C
